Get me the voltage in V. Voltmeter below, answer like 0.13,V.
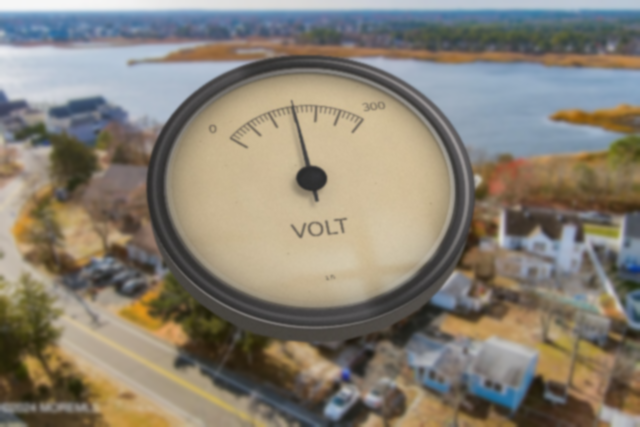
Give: 150,V
